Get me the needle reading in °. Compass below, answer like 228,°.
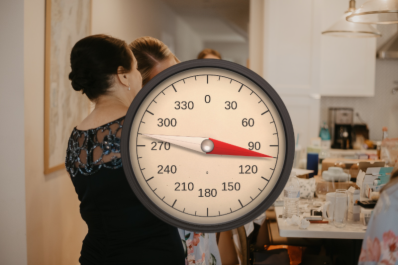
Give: 100,°
